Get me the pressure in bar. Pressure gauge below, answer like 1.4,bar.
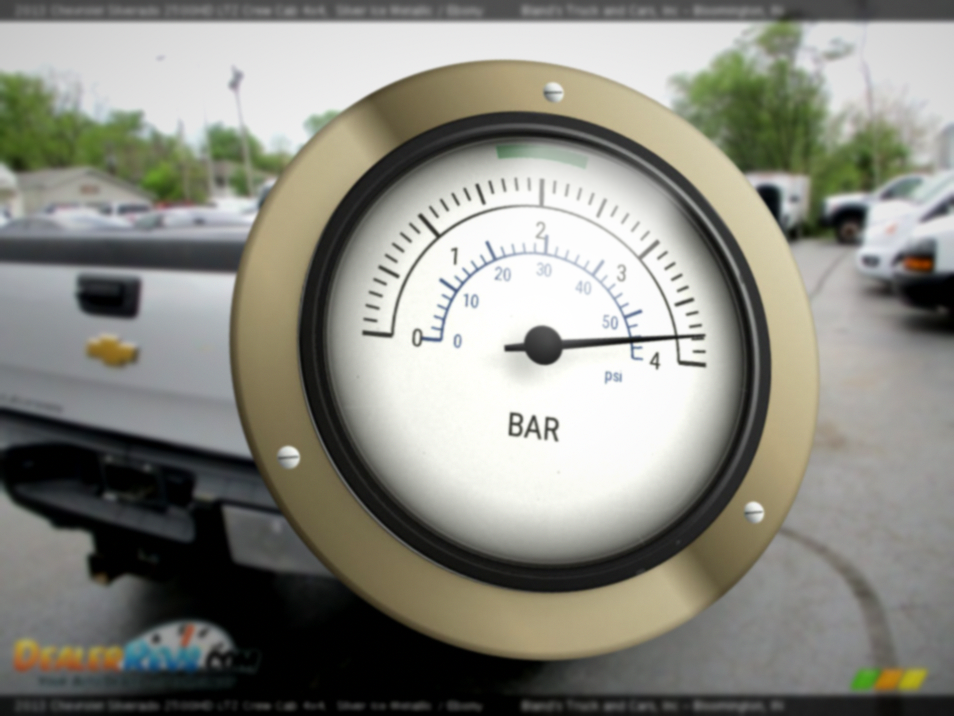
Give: 3.8,bar
